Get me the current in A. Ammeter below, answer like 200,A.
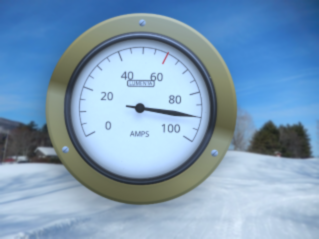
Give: 90,A
